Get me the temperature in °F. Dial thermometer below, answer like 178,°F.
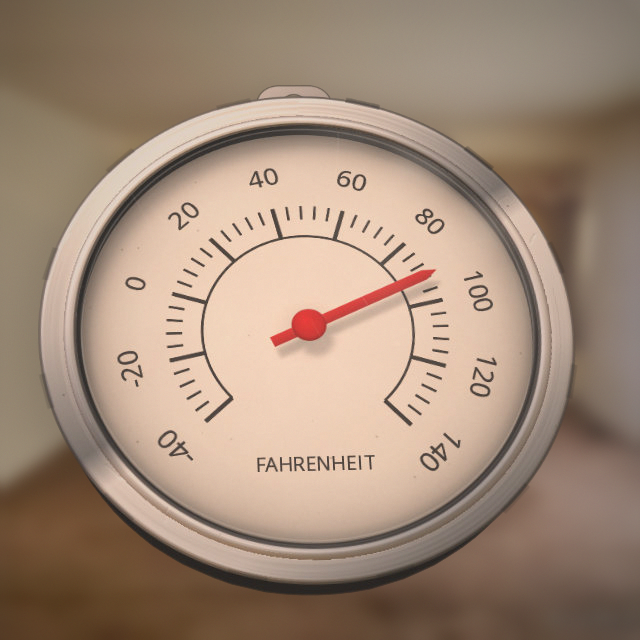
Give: 92,°F
